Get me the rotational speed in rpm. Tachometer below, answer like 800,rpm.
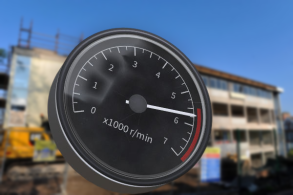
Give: 5750,rpm
